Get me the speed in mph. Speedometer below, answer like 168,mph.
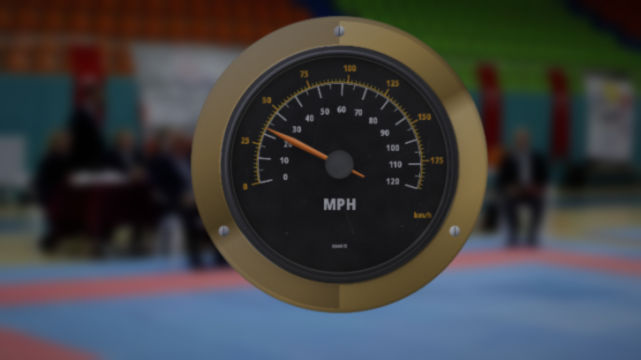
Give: 22.5,mph
